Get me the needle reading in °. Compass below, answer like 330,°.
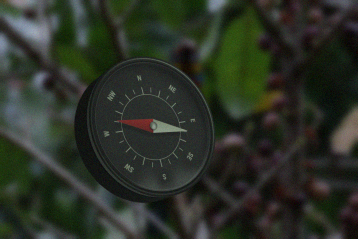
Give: 285,°
